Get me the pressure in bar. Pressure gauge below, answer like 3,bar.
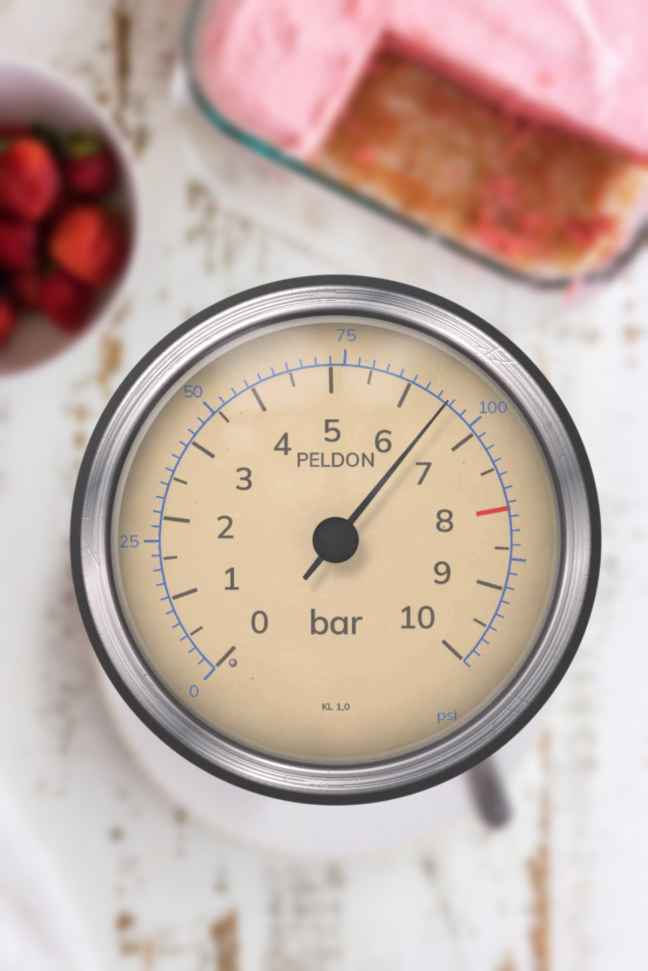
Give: 6.5,bar
